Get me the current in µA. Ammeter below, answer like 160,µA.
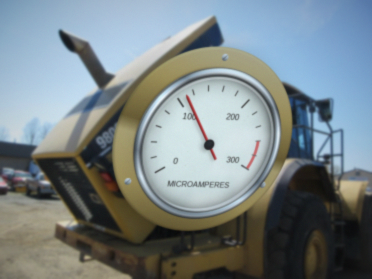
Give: 110,µA
